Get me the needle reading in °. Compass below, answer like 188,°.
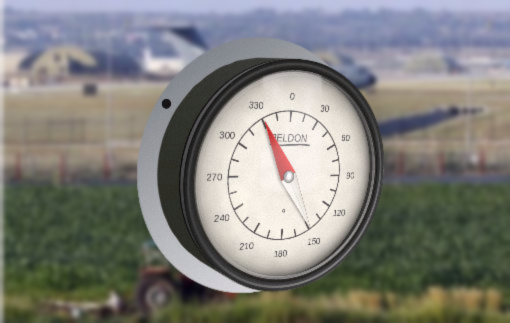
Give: 330,°
